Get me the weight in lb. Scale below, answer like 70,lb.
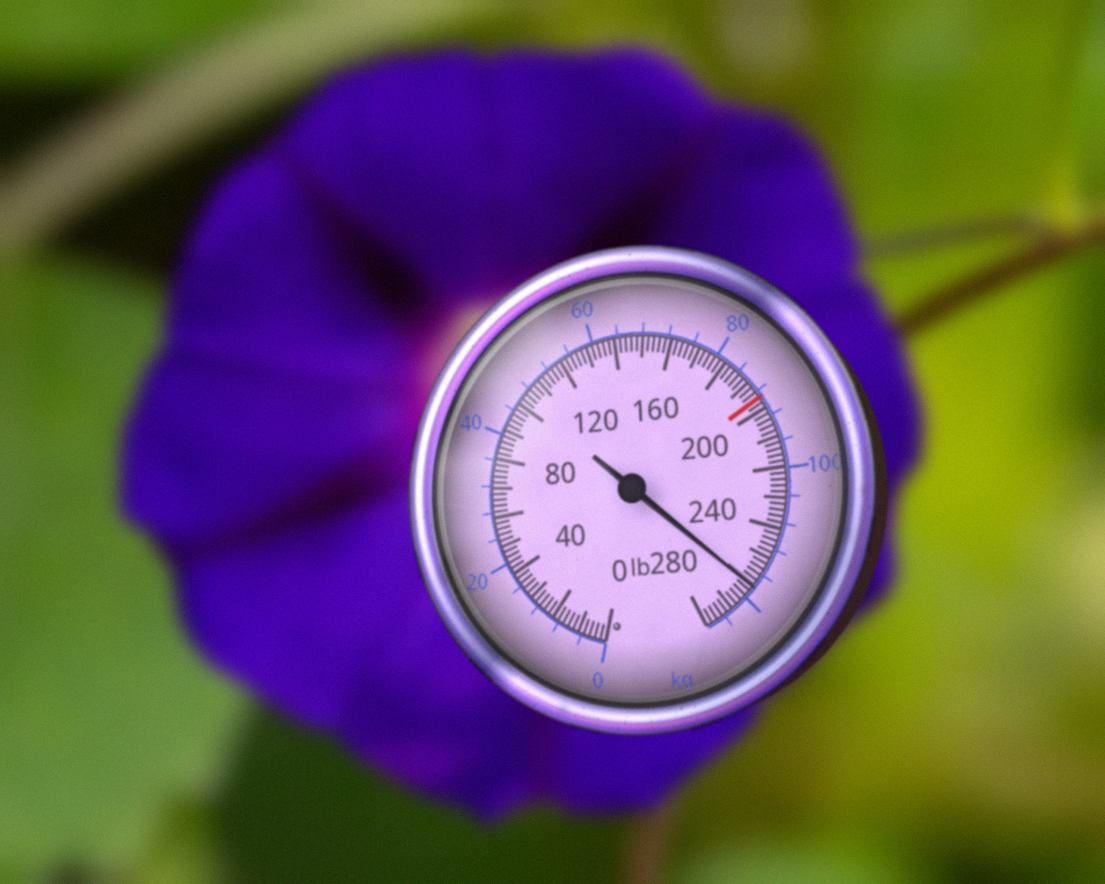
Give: 260,lb
